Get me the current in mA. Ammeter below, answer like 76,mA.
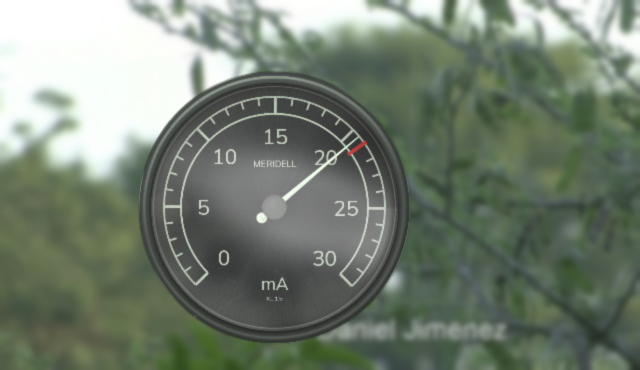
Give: 20.5,mA
